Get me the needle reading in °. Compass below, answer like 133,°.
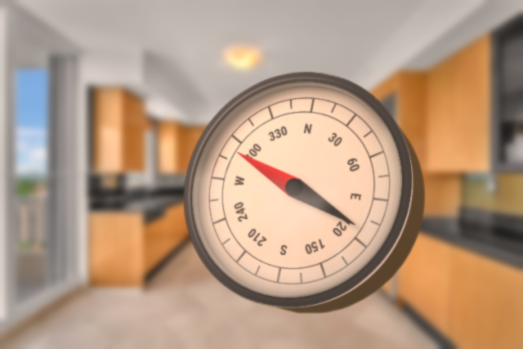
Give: 292.5,°
